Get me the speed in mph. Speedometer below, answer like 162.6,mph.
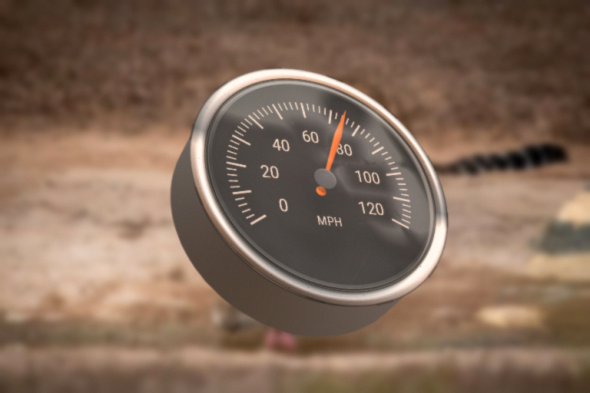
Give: 74,mph
